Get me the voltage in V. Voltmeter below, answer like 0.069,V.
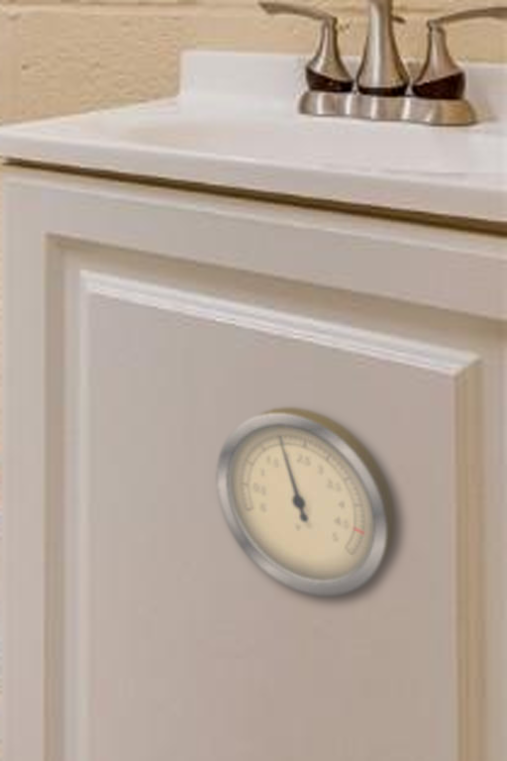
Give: 2,V
